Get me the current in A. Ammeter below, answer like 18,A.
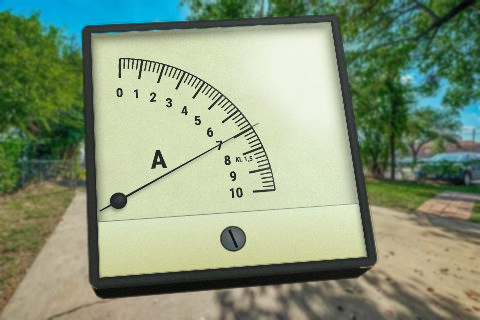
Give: 7,A
